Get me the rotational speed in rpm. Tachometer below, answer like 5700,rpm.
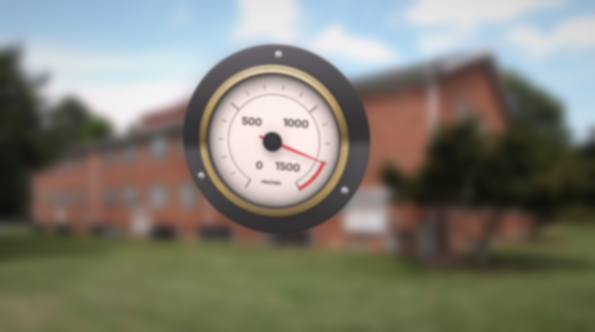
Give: 1300,rpm
